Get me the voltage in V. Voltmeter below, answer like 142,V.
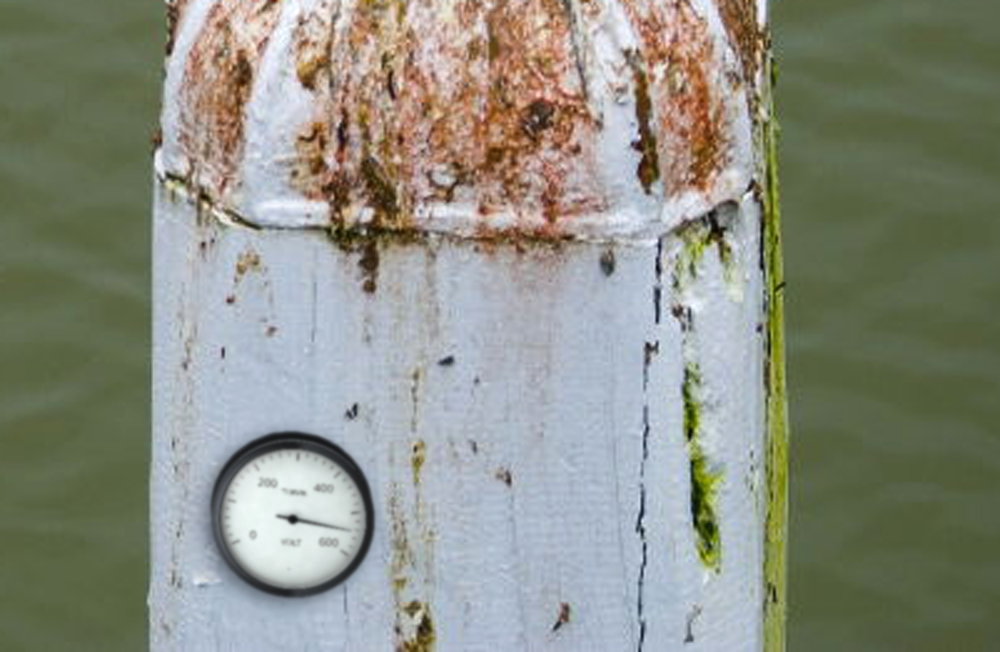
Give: 540,V
